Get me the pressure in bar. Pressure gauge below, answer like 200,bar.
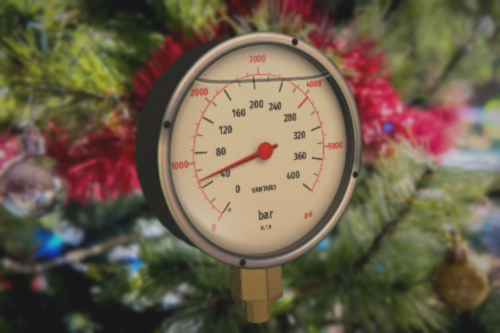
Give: 50,bar
